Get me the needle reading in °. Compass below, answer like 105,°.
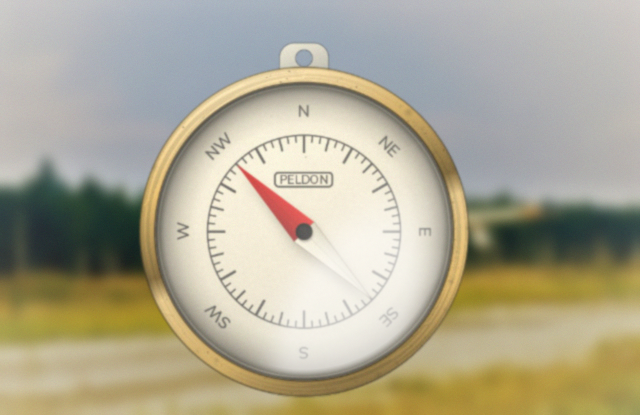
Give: 315,°
